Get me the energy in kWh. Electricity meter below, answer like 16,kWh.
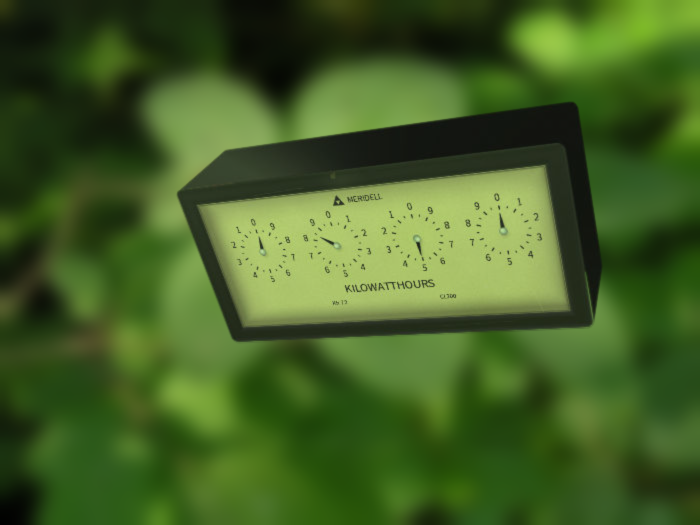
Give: 9850,kWh
